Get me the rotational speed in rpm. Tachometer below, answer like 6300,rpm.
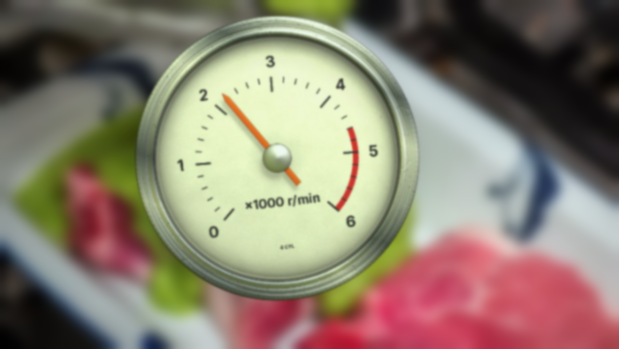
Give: 2200,rpm
